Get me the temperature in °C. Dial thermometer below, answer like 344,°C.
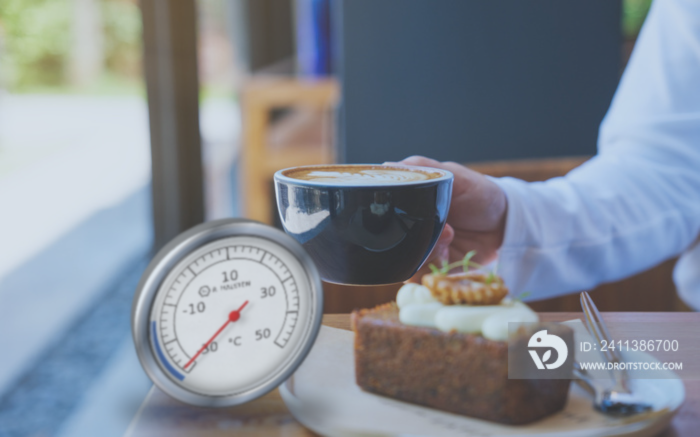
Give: -28,°C
